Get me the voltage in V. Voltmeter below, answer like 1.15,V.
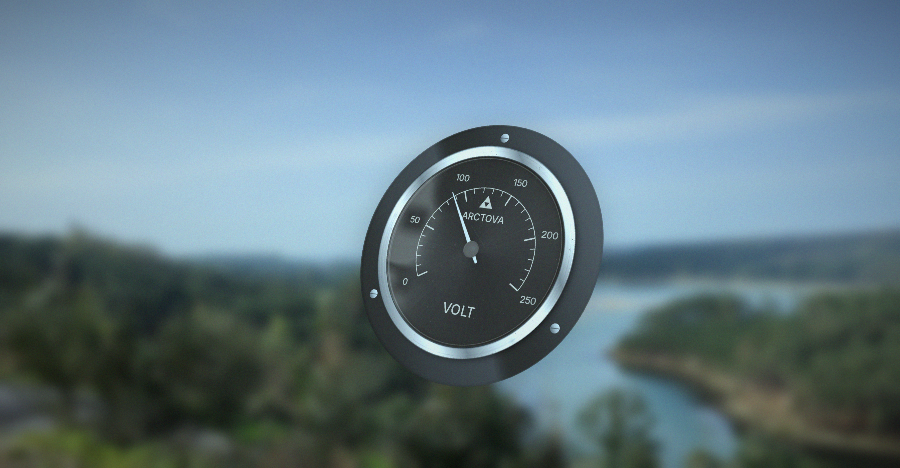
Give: 90,V
